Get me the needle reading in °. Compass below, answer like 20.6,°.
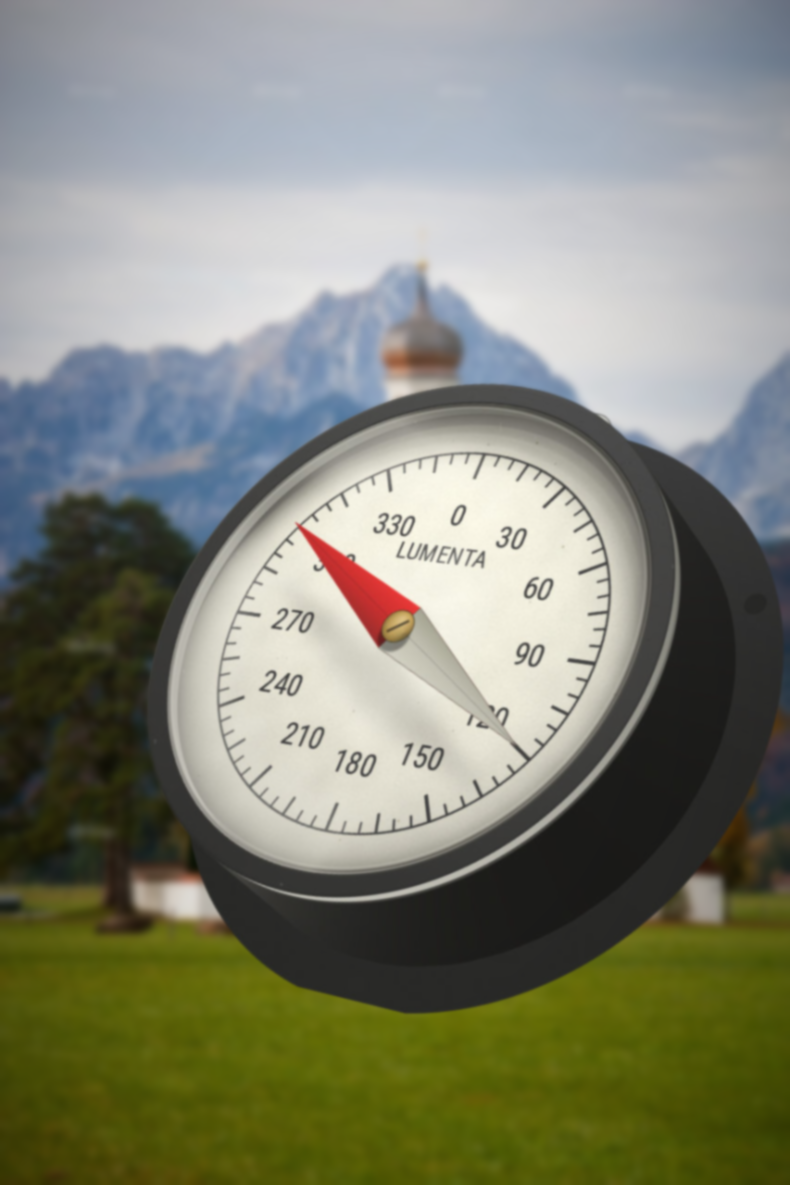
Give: 300,°
